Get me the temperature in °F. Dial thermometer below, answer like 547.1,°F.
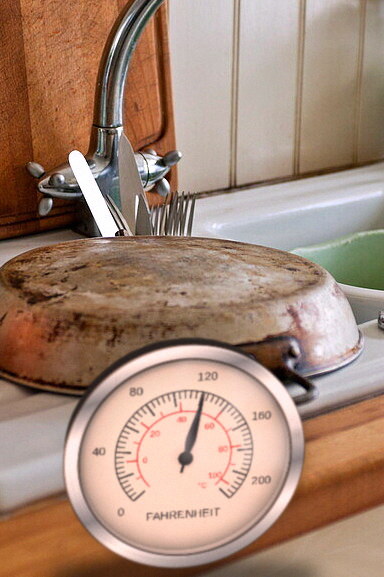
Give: 120,°F
